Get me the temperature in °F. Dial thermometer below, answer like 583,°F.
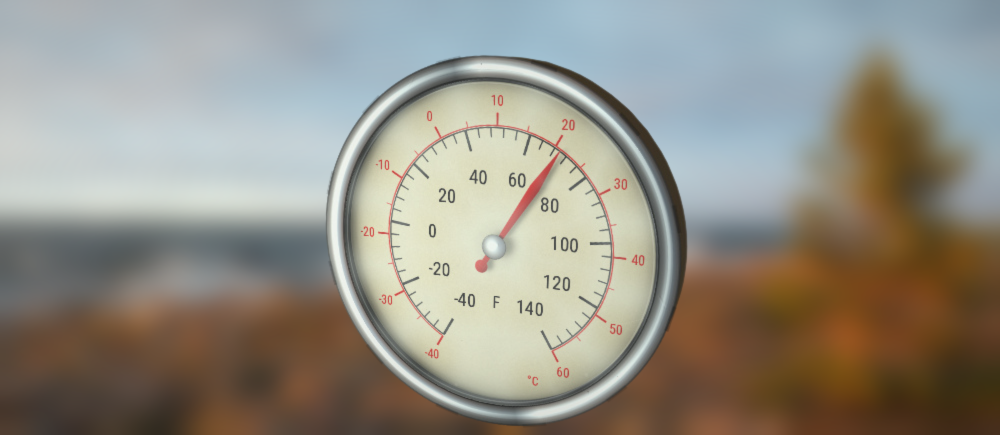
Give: 70,°F
